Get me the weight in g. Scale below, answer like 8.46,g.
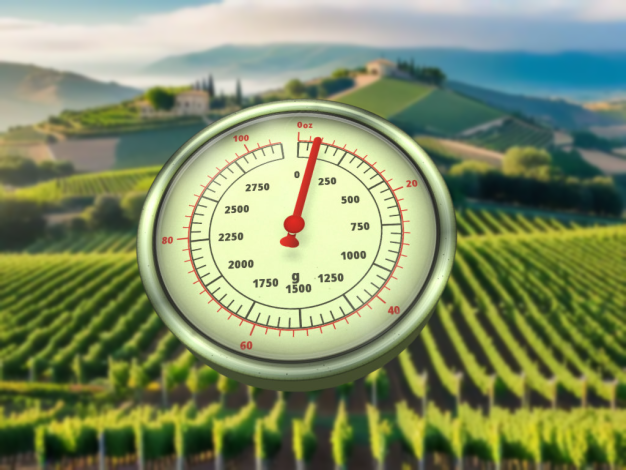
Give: 100,g
